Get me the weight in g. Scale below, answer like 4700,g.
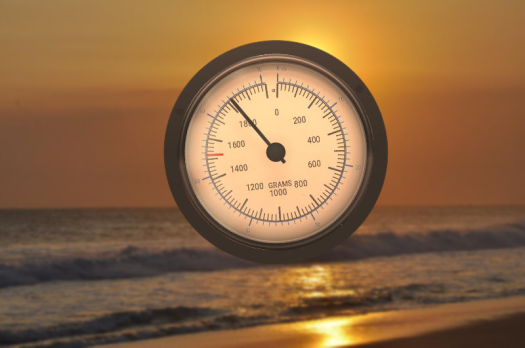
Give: 1820,g
